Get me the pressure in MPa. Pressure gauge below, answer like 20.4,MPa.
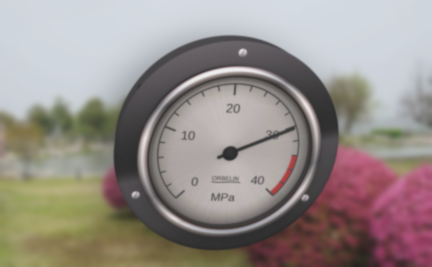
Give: 30,MPa
